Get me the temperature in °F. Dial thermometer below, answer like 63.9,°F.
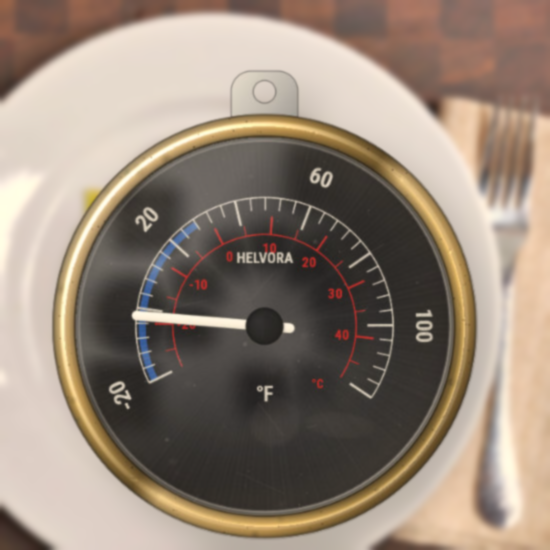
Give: -2,°F
